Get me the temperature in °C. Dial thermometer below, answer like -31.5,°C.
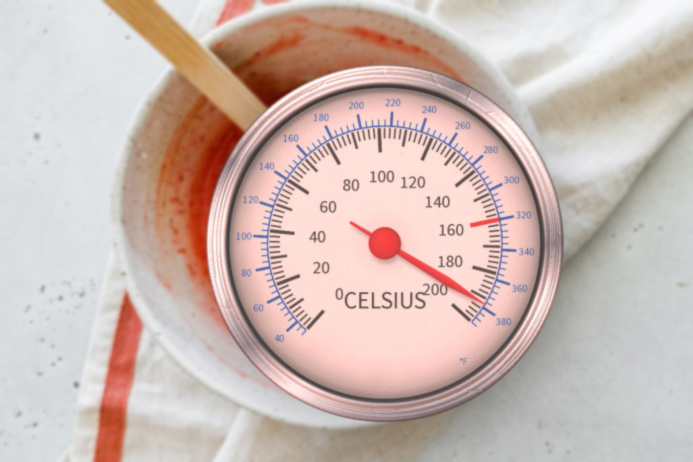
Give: 192,°C
